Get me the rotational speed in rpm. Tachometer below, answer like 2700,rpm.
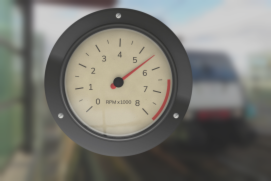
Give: 5500,rpm
